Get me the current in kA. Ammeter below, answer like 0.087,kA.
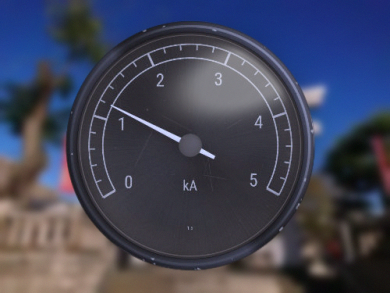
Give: 1.2,kA
